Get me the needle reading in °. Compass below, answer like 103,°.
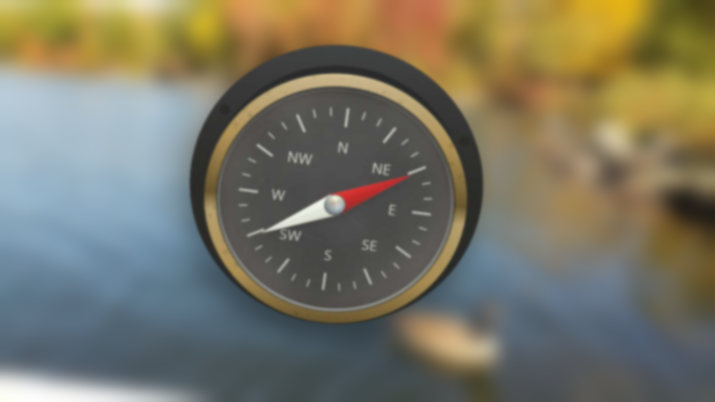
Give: 60,°
